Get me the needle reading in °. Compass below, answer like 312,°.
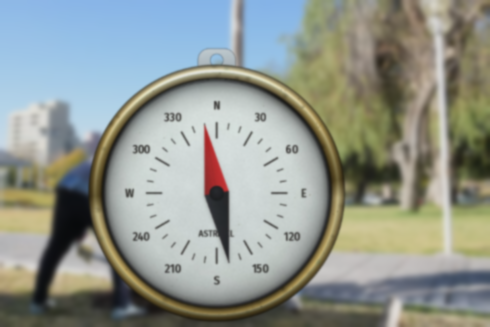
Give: 350,°
